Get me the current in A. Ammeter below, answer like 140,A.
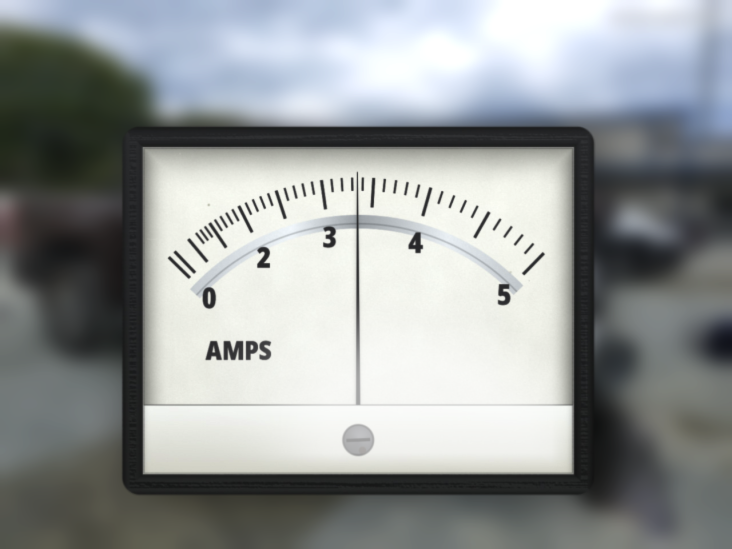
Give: 3.35,A
